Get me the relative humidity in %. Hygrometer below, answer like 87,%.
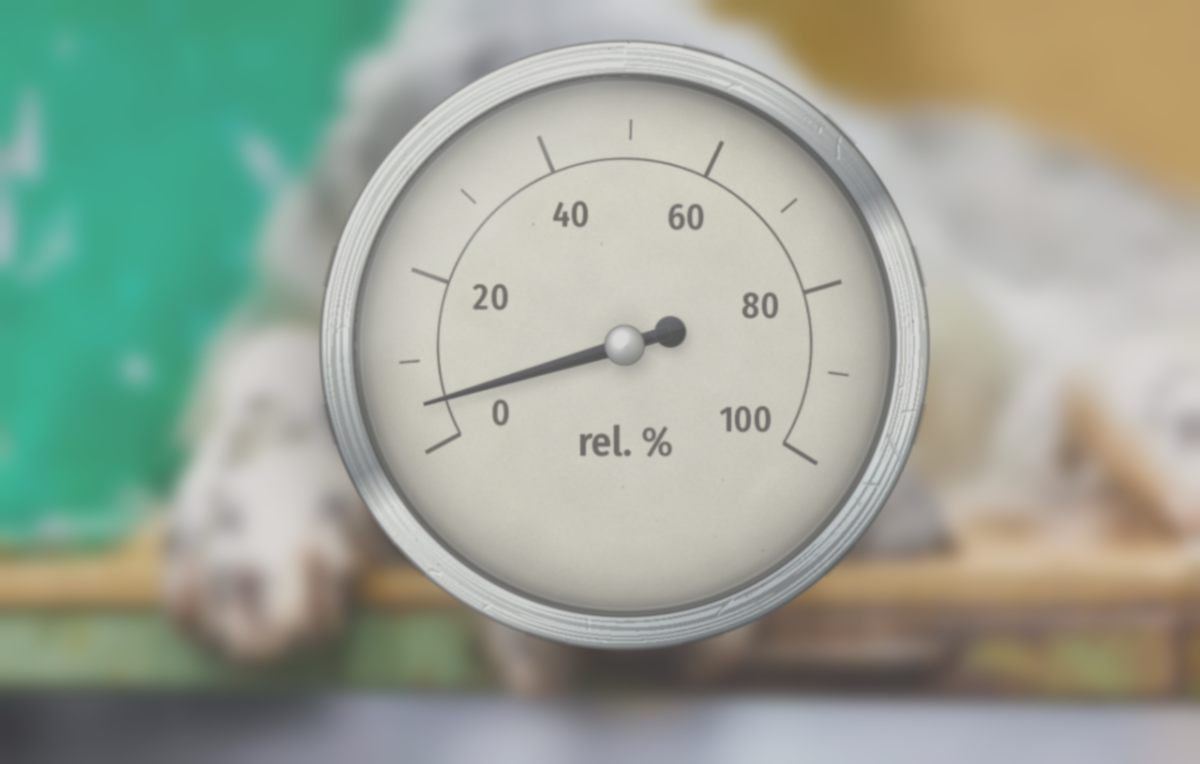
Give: 5,%
